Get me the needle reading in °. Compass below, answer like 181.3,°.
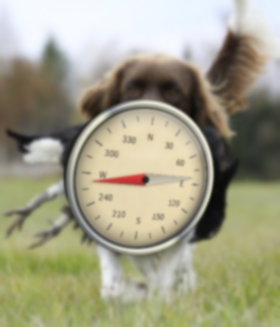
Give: 262.5,°
